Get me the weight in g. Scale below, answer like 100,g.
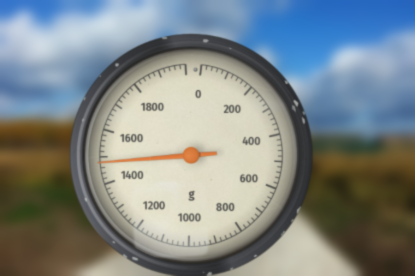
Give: 1480,g
